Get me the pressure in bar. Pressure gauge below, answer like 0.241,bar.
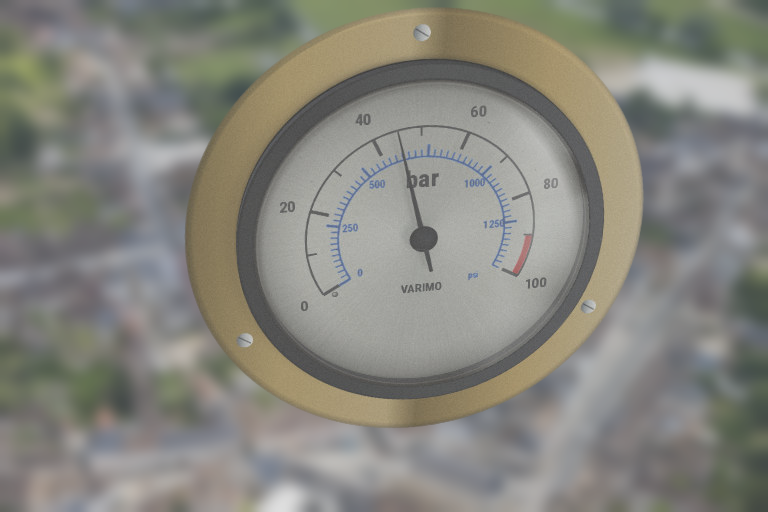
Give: 45,bar
